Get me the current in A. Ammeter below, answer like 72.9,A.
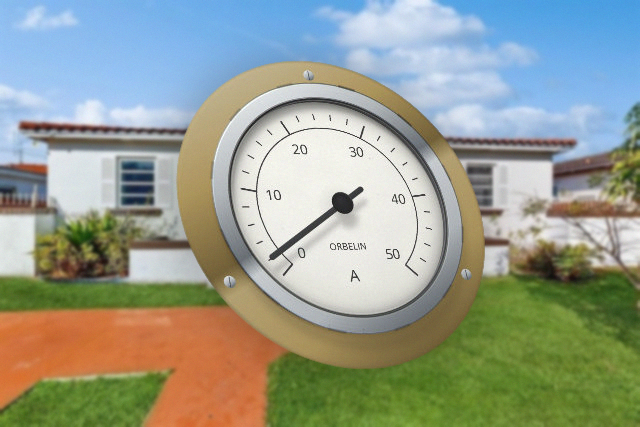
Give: 2,A
